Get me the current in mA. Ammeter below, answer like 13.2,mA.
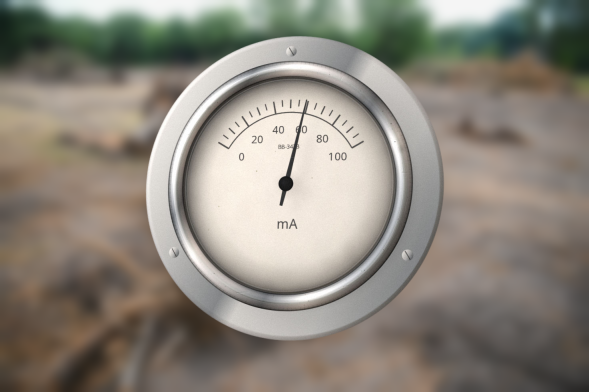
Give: 60,mA
